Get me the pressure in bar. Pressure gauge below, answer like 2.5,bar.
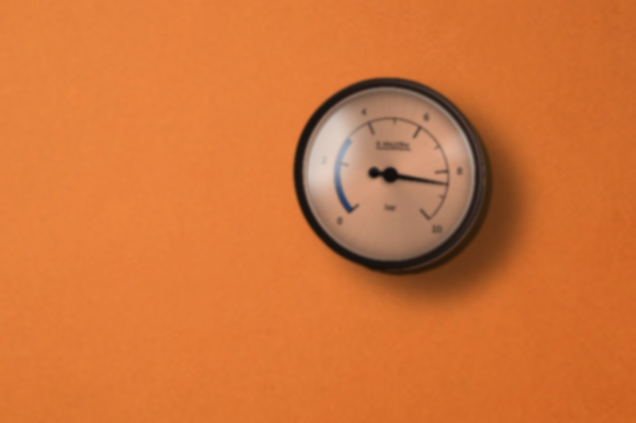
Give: 8.5,bar
